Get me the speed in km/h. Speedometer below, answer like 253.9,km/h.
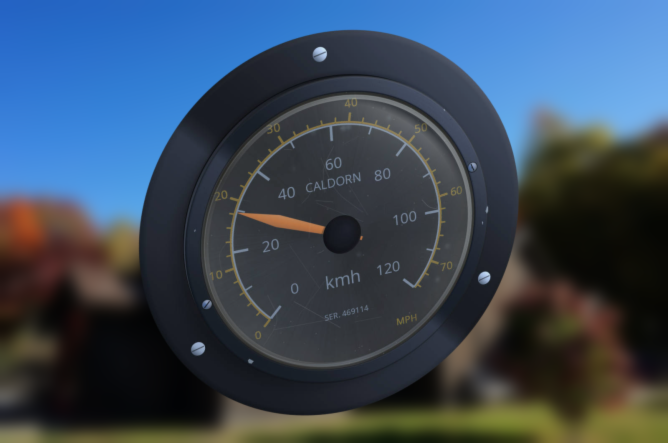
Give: 30,km/h
